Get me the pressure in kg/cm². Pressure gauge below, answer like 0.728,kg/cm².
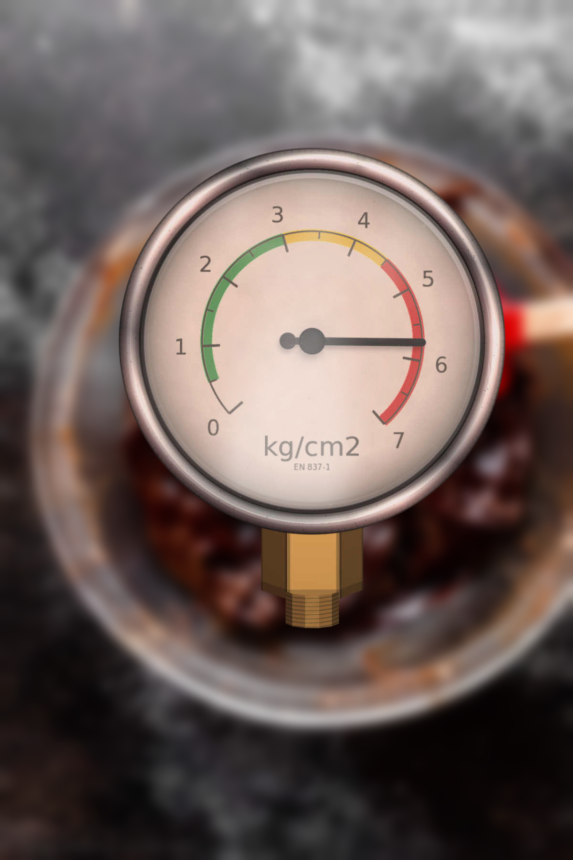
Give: 5.75,kg/cm²
